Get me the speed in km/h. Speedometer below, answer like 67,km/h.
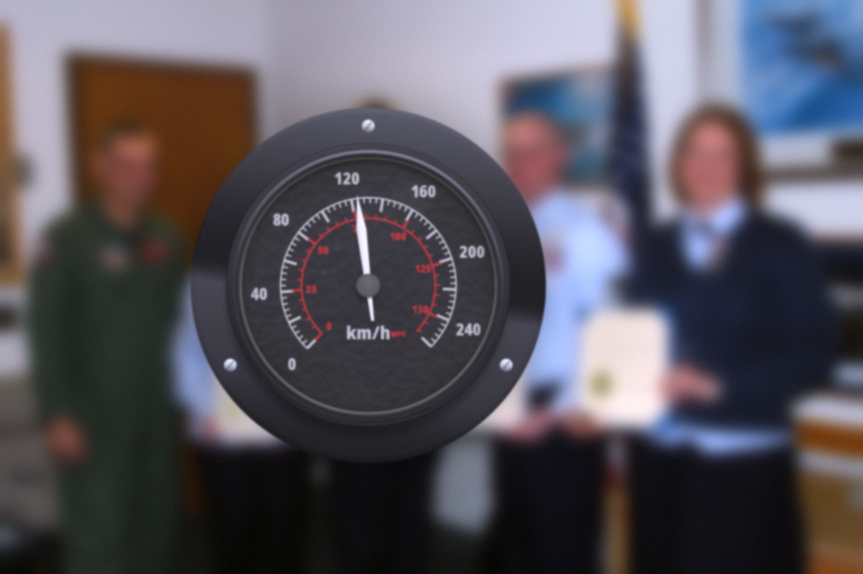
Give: 124,km/h
